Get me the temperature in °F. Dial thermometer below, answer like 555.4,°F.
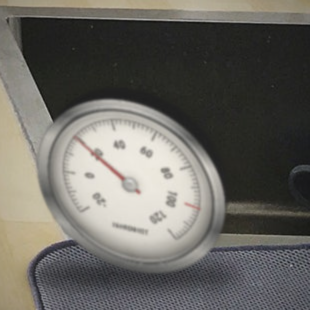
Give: 20,°F
